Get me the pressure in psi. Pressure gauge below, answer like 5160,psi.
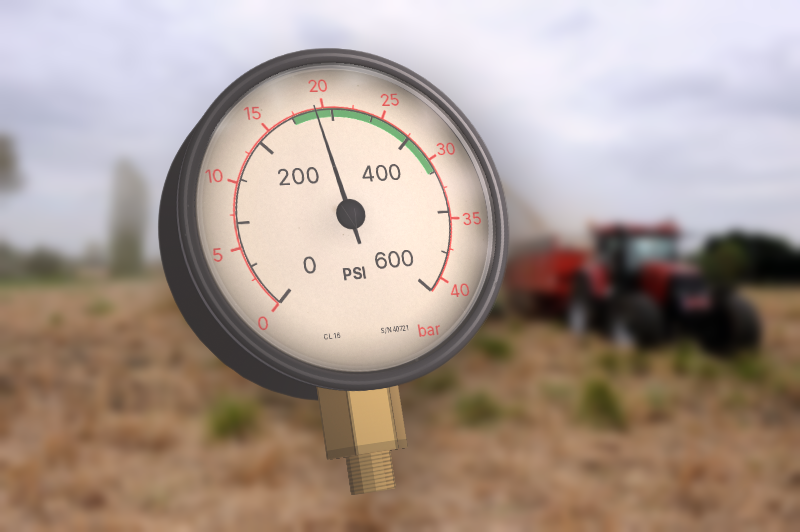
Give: 275,psi
